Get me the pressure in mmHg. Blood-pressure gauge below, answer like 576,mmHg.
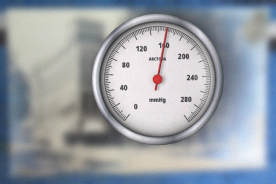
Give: 160,mmHg
